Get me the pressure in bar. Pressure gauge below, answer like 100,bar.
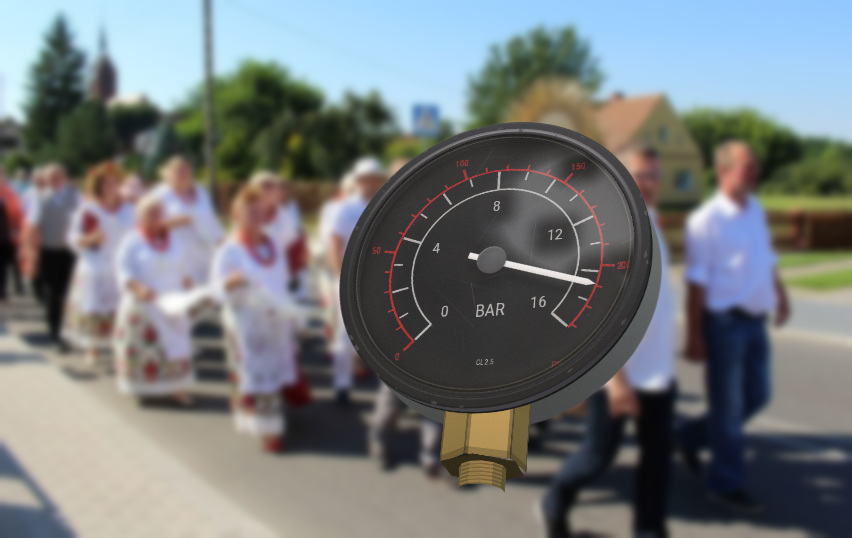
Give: 14.5,bar
